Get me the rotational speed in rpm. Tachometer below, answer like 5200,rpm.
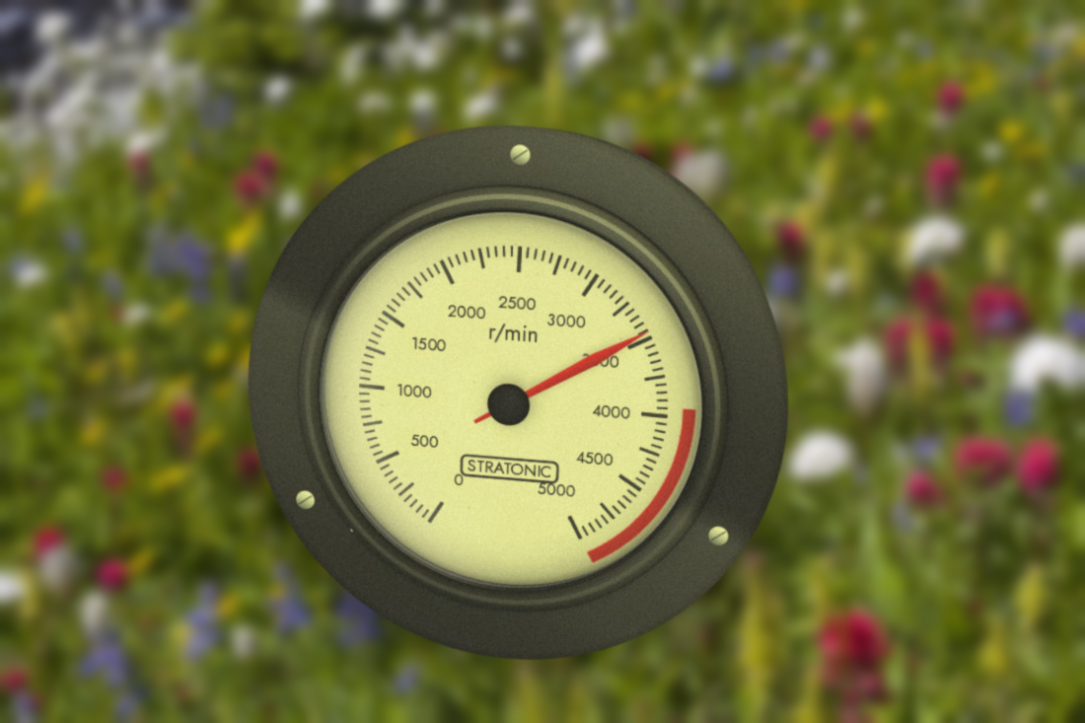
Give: 3450,rpm
